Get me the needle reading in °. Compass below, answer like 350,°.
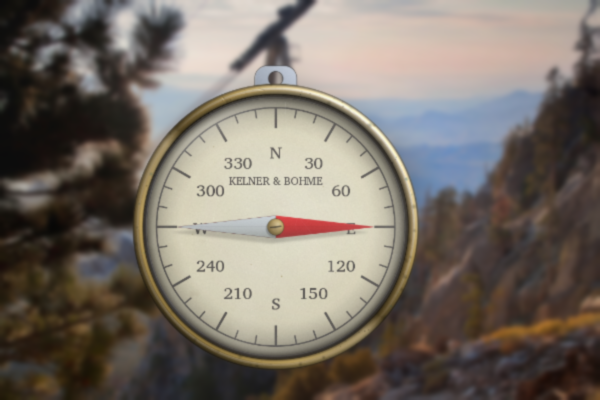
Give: 90,°
